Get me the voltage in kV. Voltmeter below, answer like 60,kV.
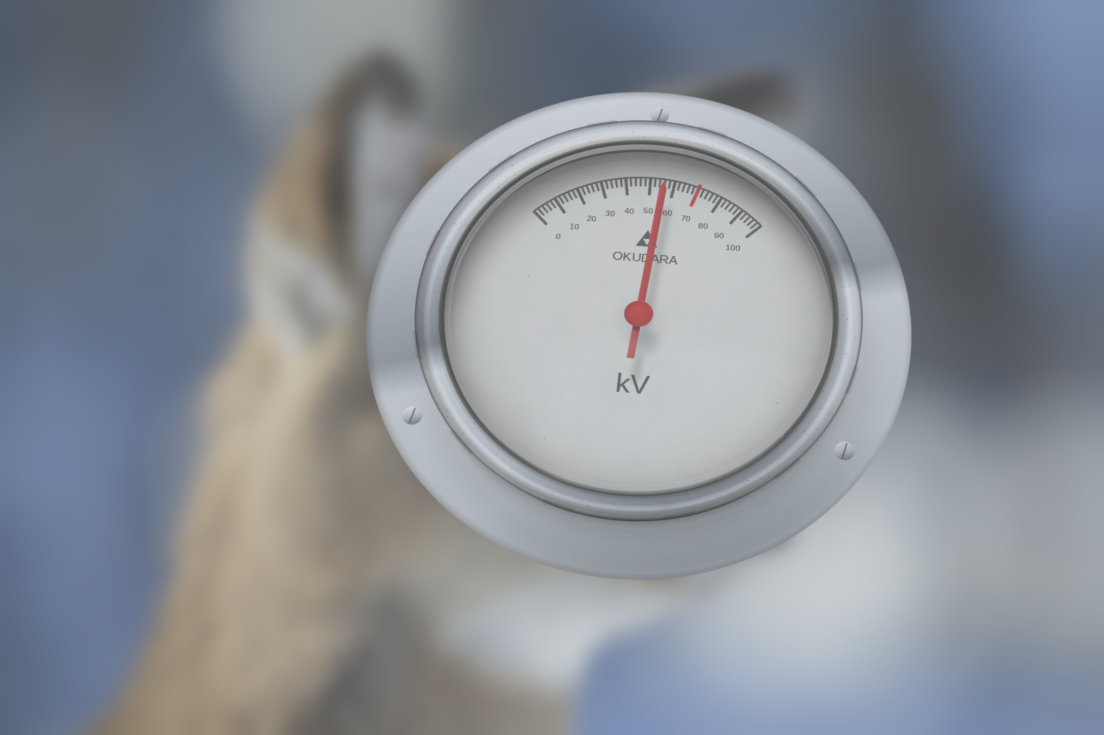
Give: 56,kV
